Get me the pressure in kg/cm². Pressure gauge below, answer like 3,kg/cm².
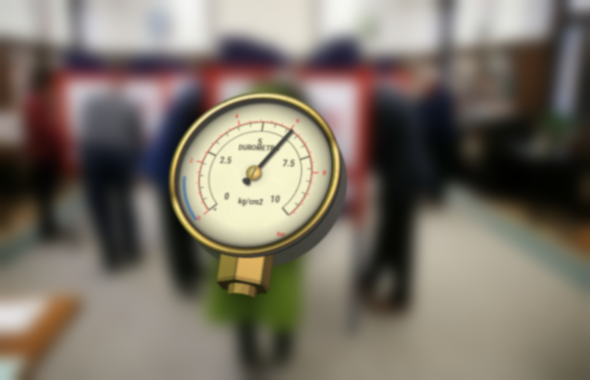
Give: 6.25,kg/cm²
